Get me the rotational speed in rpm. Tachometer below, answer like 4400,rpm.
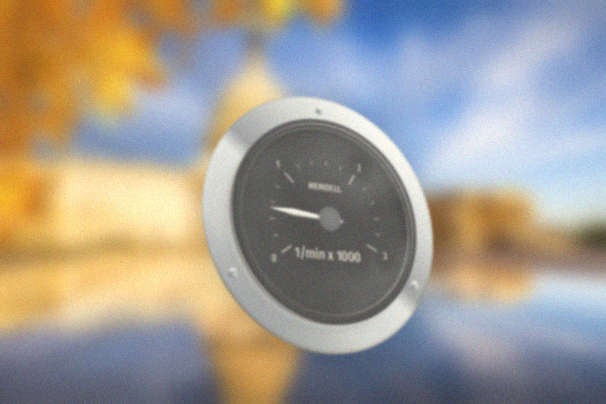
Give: 500,rpm
